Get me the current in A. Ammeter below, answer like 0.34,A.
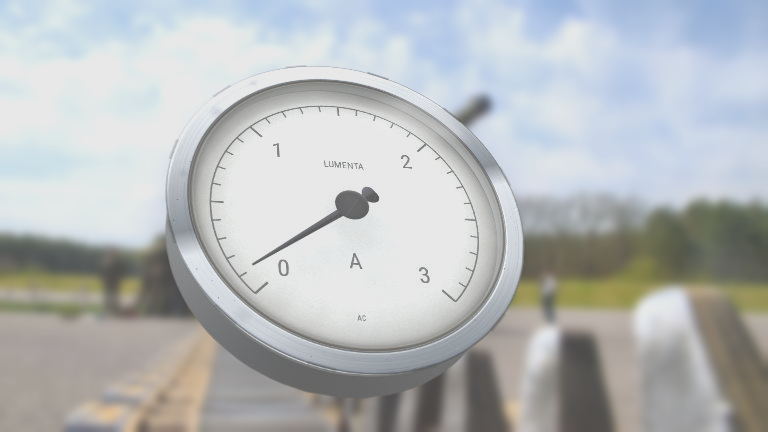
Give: 0.1,A
